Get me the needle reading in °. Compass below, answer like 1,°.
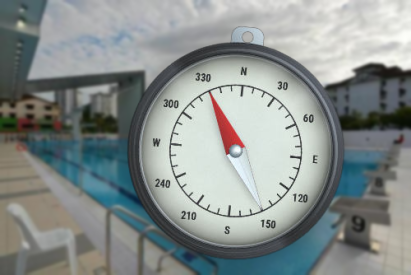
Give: 330,°
